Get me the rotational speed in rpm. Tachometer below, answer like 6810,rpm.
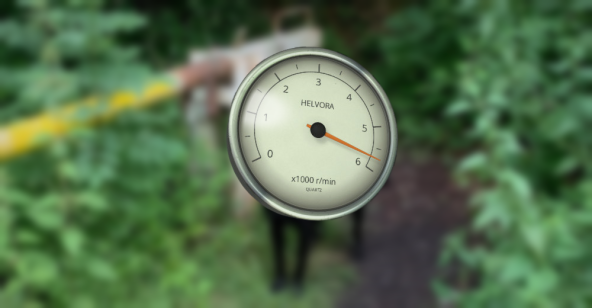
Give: 5750,rpm
